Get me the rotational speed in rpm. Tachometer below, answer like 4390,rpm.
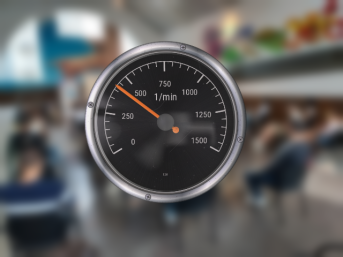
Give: 425,rpm
